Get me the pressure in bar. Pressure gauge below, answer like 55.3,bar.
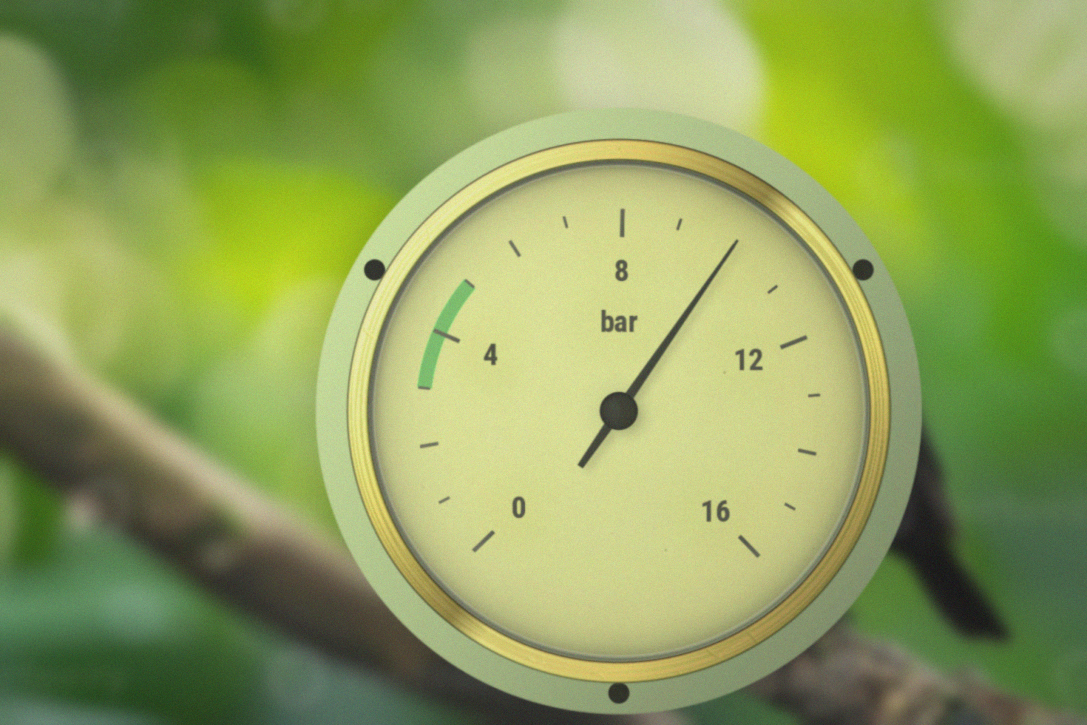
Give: 10,bar
